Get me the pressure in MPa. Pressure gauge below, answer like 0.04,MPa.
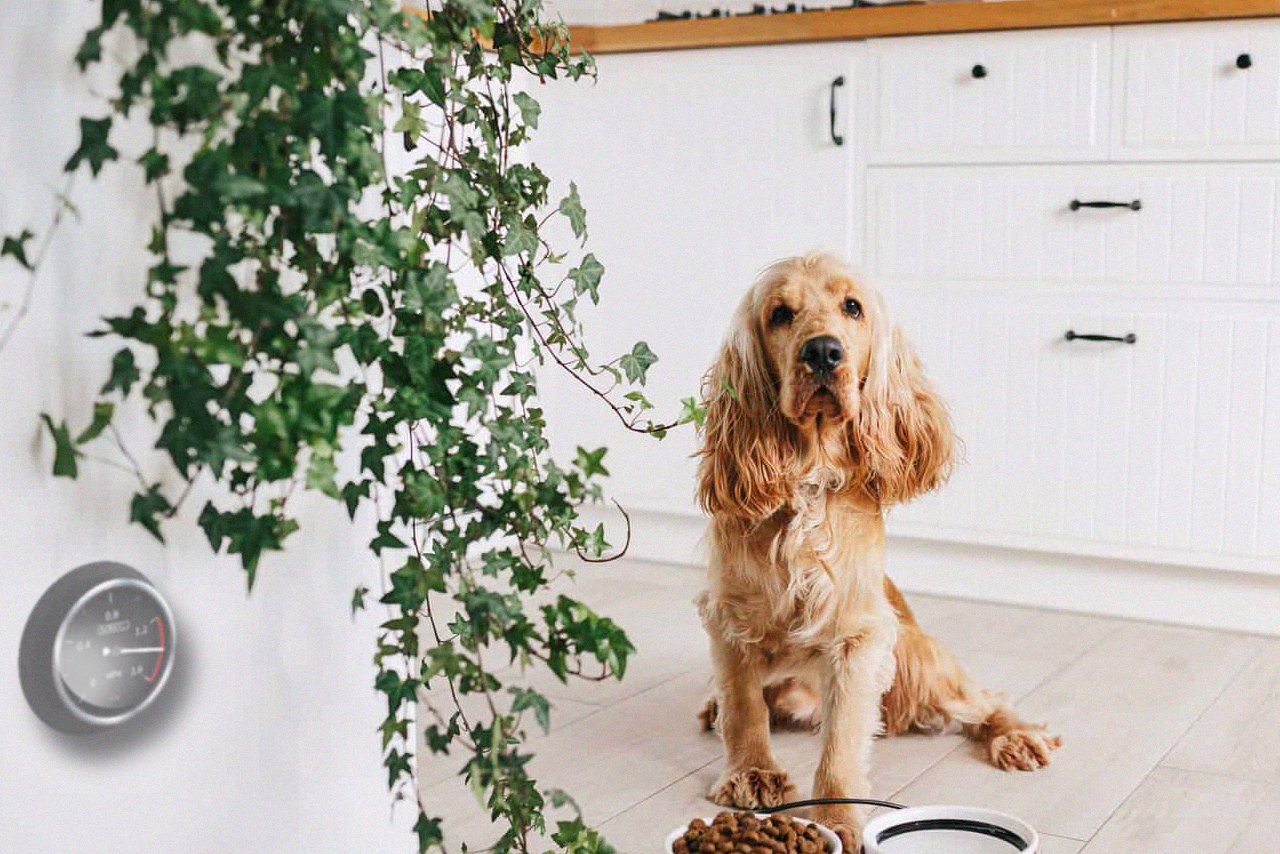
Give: 1.4,MPa
